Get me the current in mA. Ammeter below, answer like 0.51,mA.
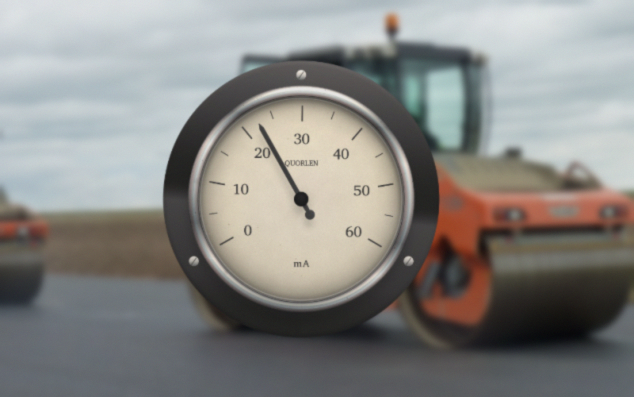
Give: 22.5,mA
